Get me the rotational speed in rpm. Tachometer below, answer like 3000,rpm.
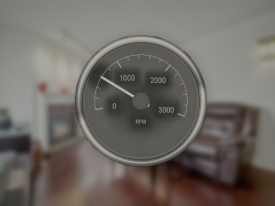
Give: 600,rpm
